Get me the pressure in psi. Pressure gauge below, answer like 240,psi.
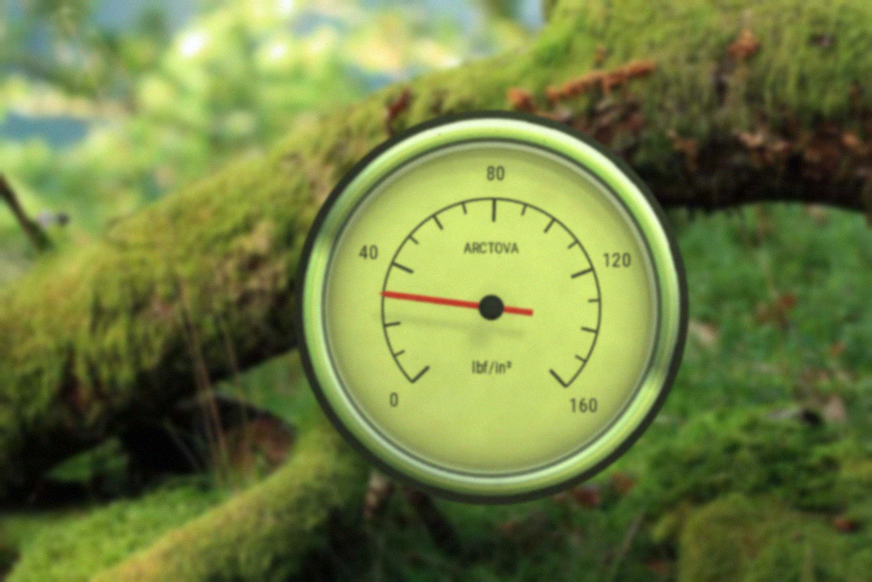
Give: 30,psi
